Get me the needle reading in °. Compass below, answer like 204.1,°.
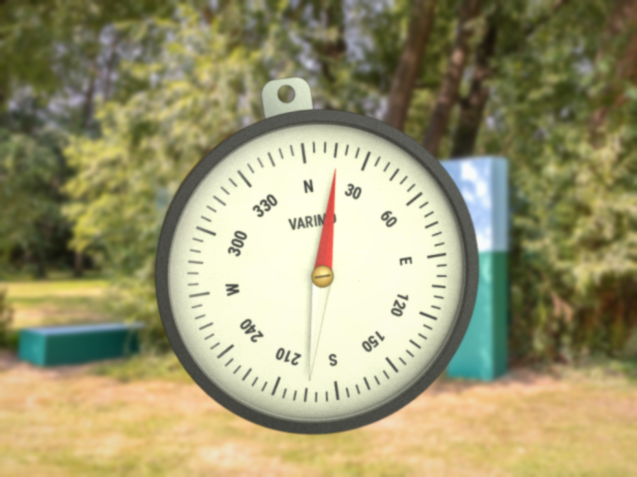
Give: 15,°
